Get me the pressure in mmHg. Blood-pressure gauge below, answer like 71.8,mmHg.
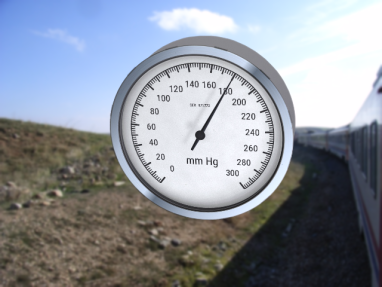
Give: 180,mmHg
